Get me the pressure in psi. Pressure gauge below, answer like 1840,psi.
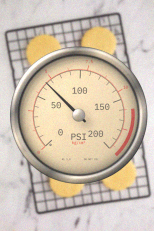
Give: 65,psi
